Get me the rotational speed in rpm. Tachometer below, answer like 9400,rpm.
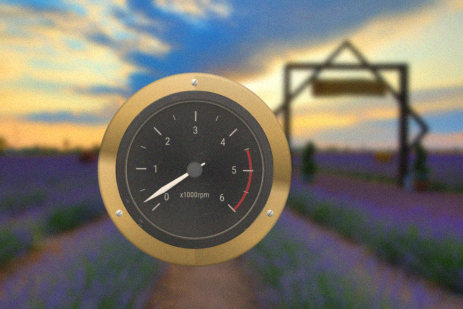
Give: 250,rpm
